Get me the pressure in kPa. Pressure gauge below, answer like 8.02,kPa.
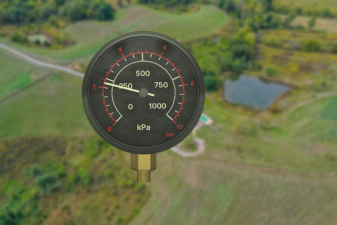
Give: 225,kPa
